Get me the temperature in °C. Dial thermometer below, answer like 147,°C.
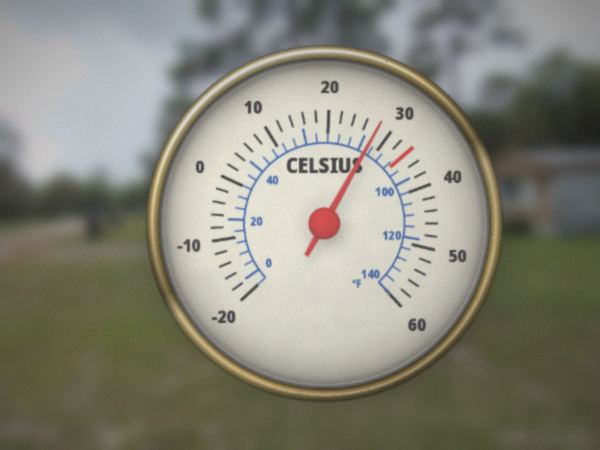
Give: 28,°C
